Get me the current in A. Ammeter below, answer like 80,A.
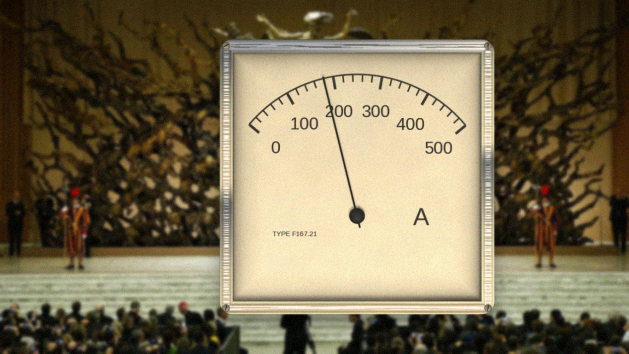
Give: 180,A
